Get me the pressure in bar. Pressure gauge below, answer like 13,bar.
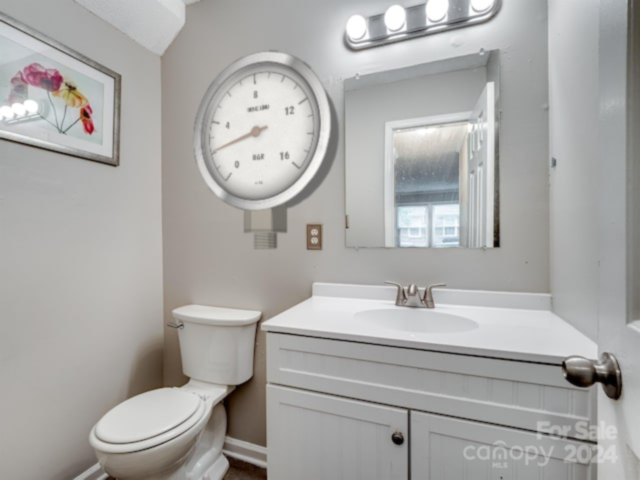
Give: 2,bar
